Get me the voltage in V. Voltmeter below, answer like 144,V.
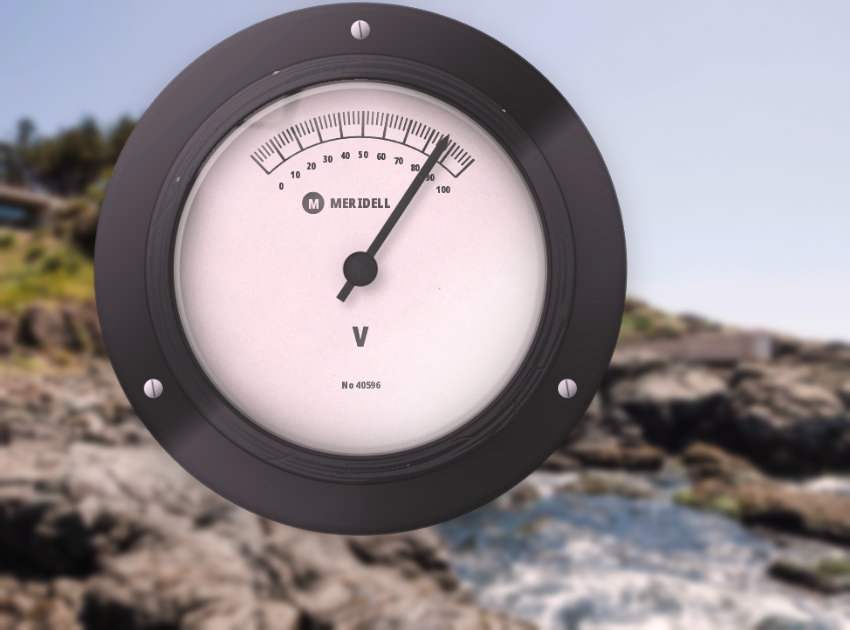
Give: 86,V
